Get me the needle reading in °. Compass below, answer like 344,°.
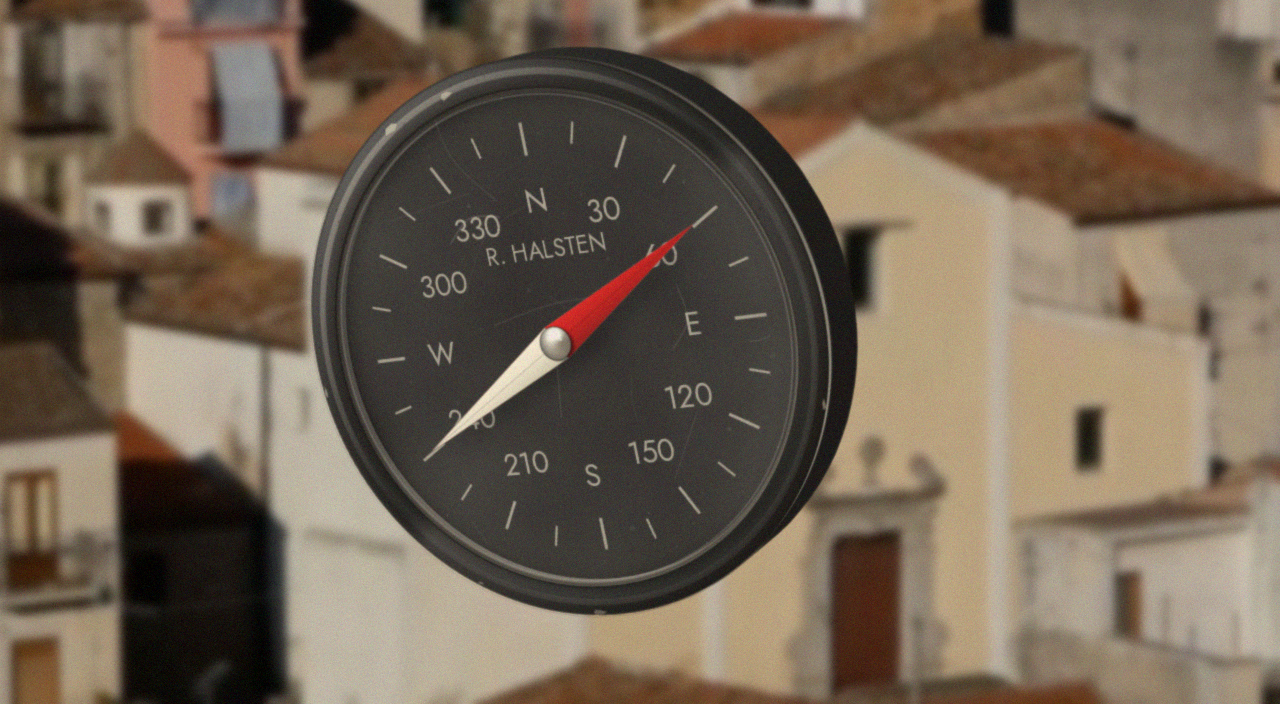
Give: 60,°
